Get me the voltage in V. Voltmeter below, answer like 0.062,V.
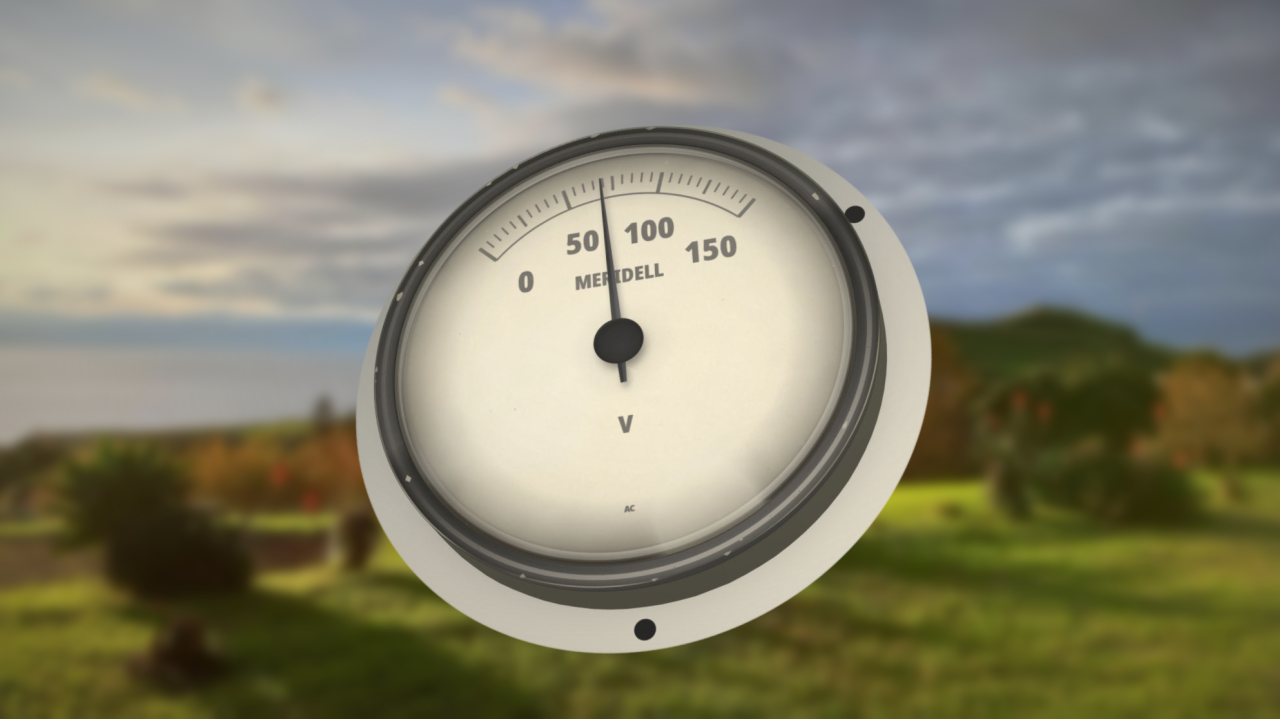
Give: 70,V
